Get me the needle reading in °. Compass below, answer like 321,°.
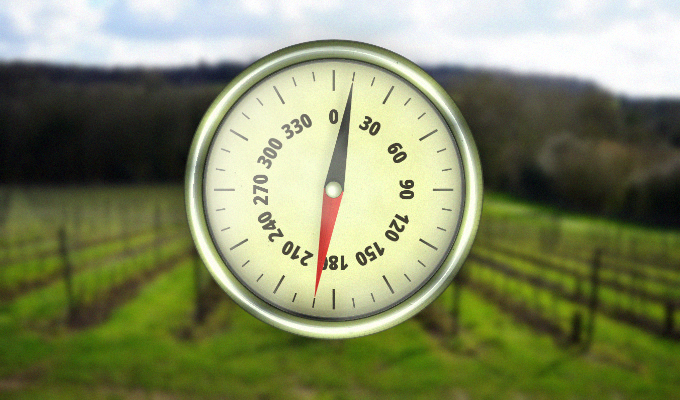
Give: 190,°
